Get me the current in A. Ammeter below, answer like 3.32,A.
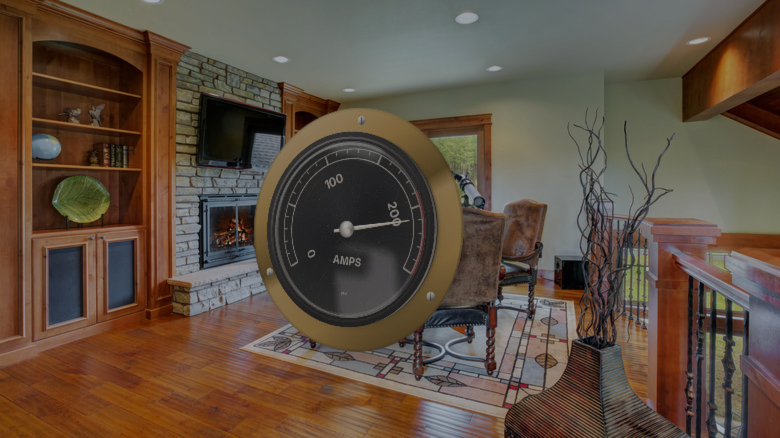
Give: 210,A
